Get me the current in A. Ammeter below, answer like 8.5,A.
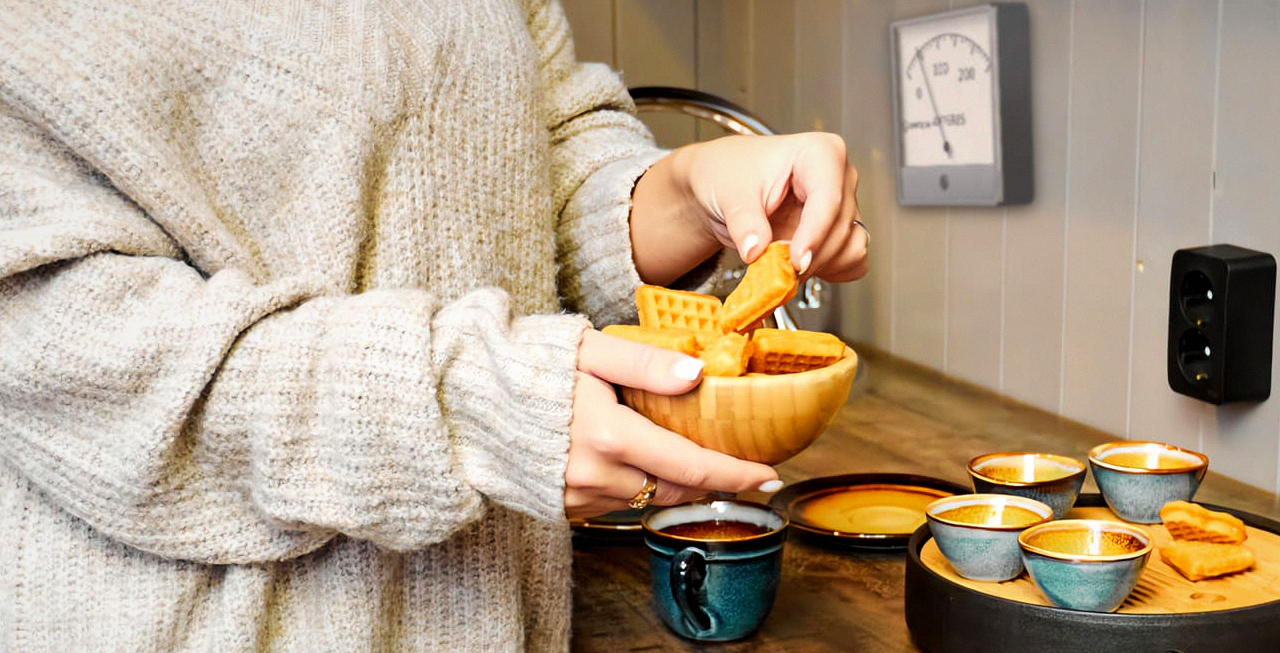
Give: 50,A
